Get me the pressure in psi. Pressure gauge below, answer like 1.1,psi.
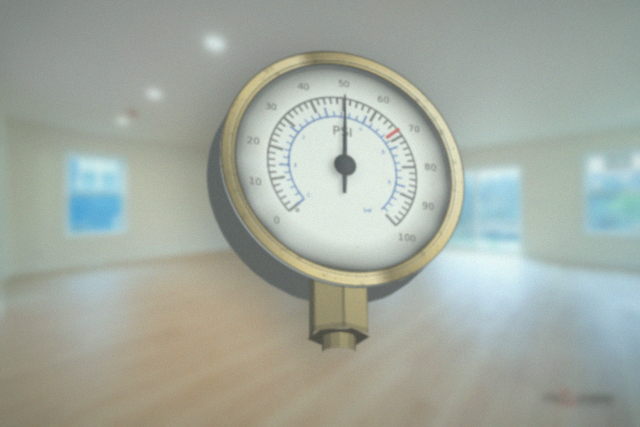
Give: 50,psi
